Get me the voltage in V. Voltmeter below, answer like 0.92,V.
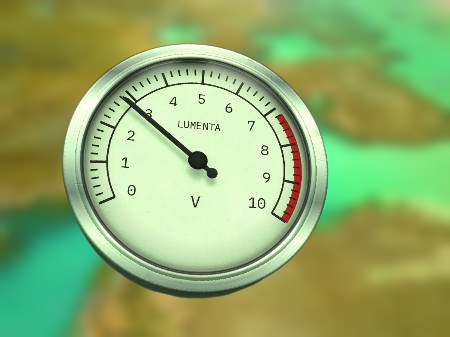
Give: 2.8,V
